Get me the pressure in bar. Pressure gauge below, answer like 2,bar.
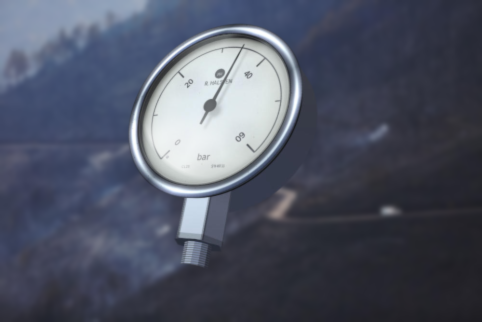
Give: 35,bar
